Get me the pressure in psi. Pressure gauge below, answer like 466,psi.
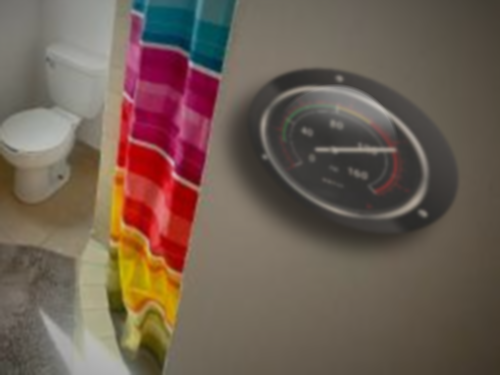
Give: 120,psi
